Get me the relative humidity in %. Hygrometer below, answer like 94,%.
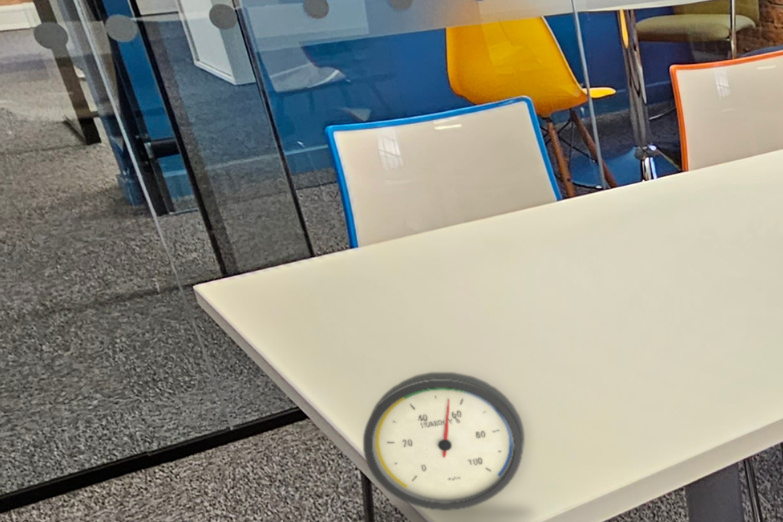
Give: 55,%
